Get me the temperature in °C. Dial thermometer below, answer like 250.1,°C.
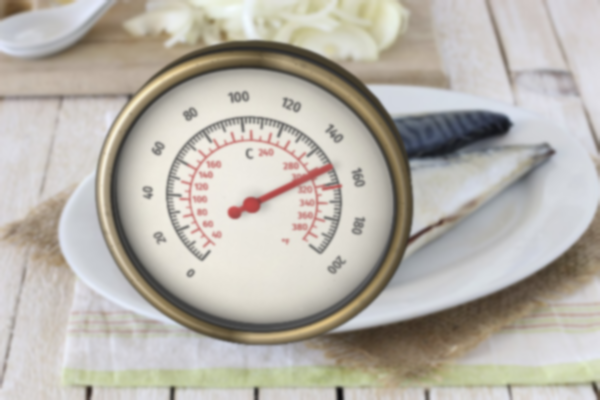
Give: 150,°C
